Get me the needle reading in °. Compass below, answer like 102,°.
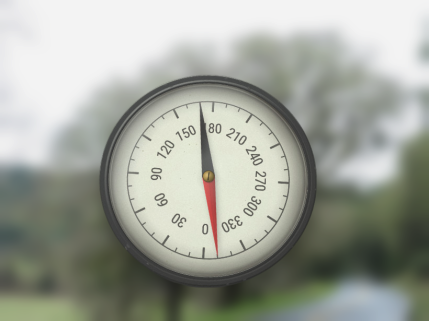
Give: 350,°
